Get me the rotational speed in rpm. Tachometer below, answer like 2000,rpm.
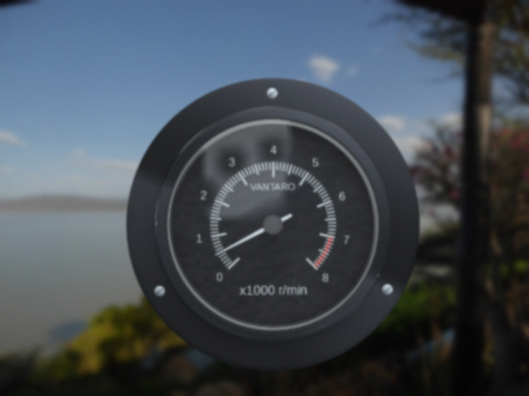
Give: 500,rpm
